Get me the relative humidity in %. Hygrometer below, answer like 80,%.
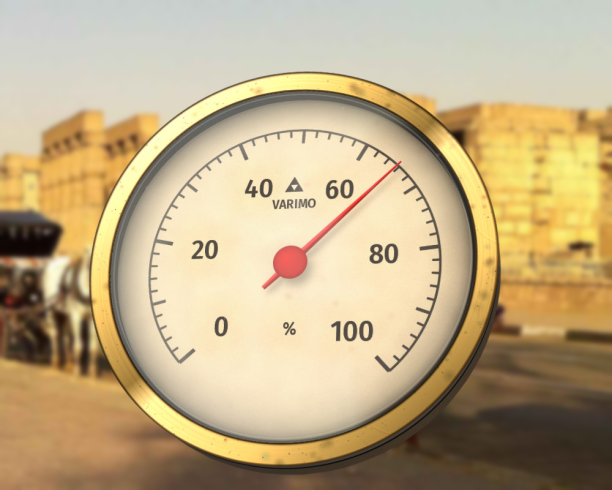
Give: 66,%
